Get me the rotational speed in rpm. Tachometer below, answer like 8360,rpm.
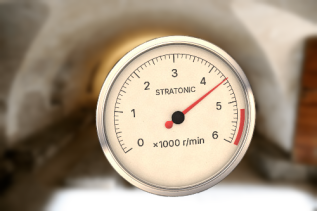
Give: 4400,rpm
